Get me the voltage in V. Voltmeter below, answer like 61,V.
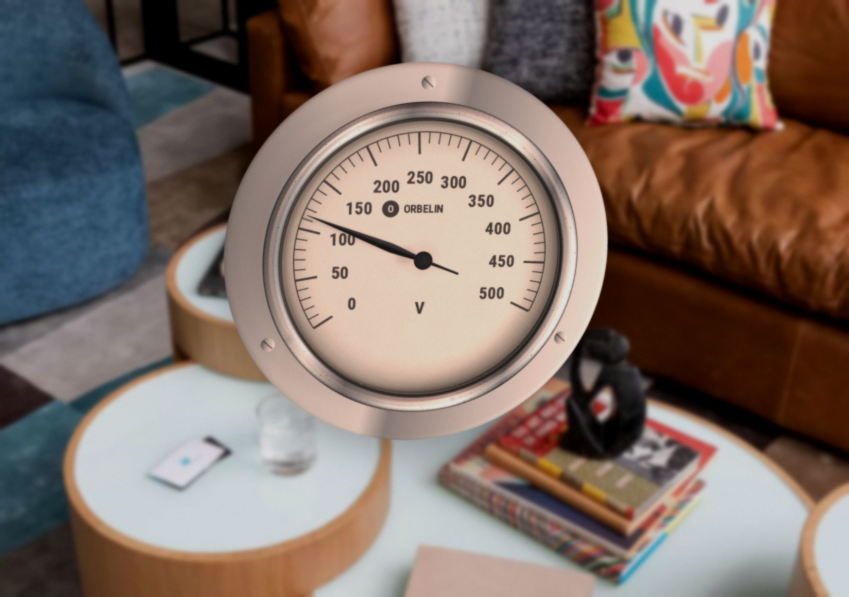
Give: 115,V
